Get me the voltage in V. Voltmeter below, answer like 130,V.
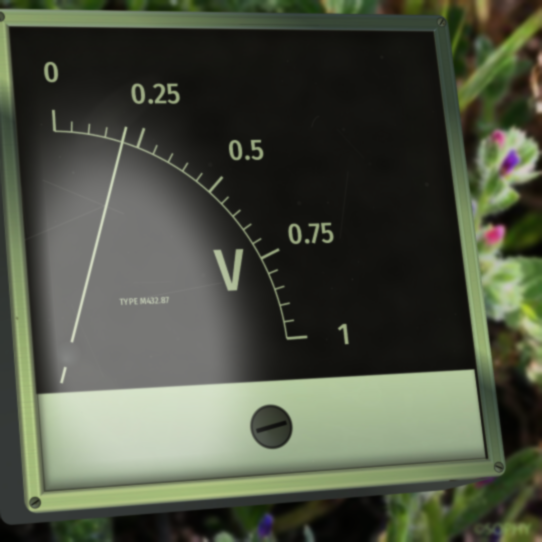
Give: 0.2,V
